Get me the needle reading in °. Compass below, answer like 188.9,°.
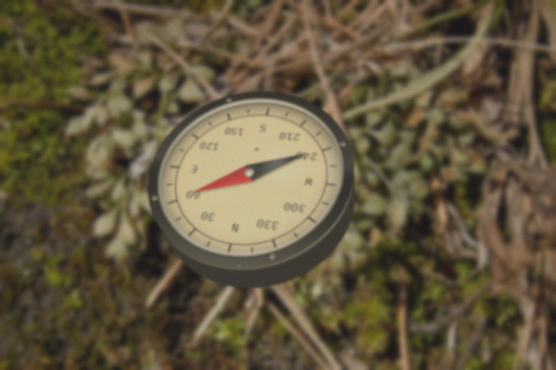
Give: 60,°
